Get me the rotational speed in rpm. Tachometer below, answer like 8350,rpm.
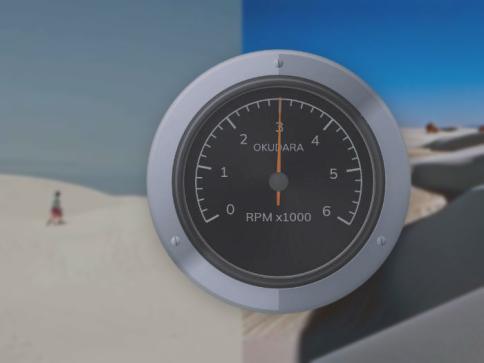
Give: 3000,rpm
